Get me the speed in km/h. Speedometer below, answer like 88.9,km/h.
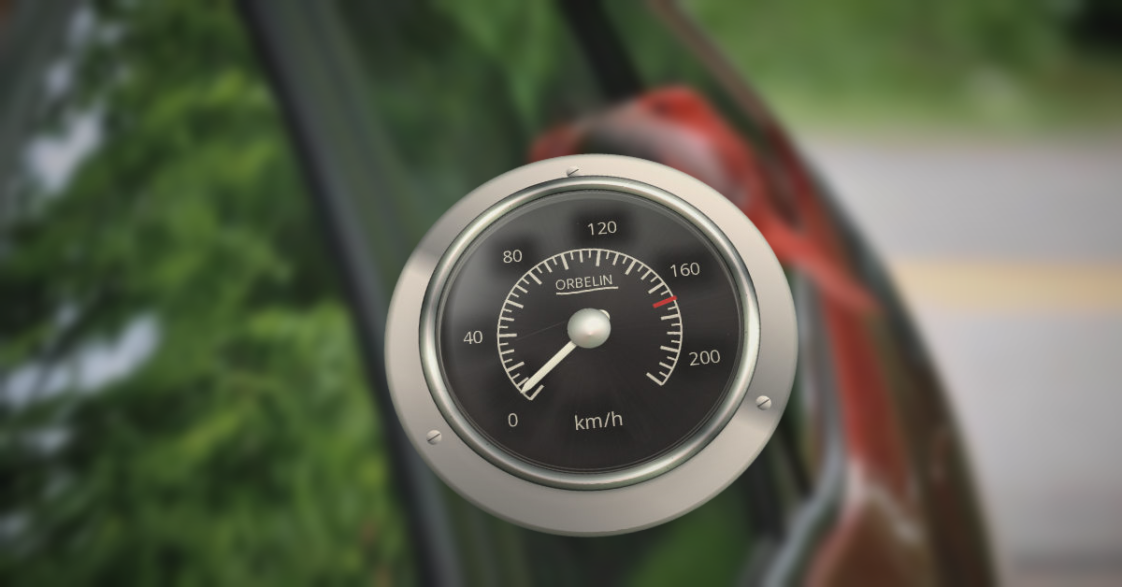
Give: 5,km/h
